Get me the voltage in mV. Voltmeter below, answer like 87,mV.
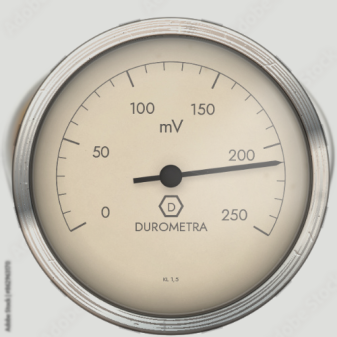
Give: 210,mV
